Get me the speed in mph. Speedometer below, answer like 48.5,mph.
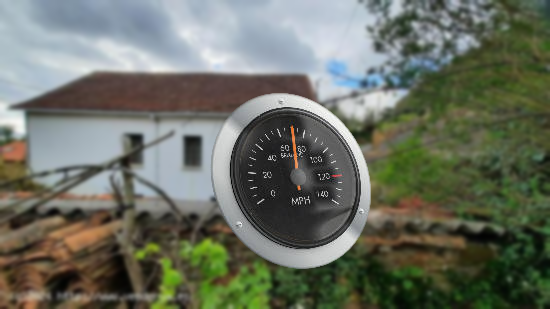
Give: 70,mph
